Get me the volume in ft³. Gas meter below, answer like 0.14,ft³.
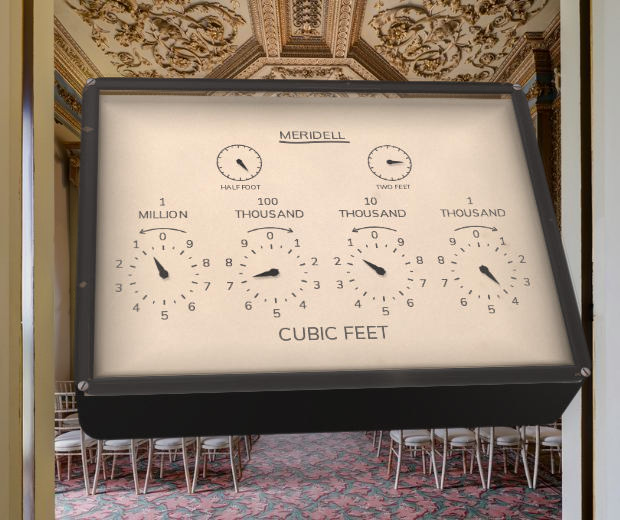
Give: 71400,ft³
